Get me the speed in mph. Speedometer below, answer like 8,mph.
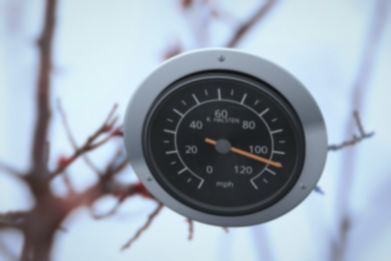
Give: 105,mph
